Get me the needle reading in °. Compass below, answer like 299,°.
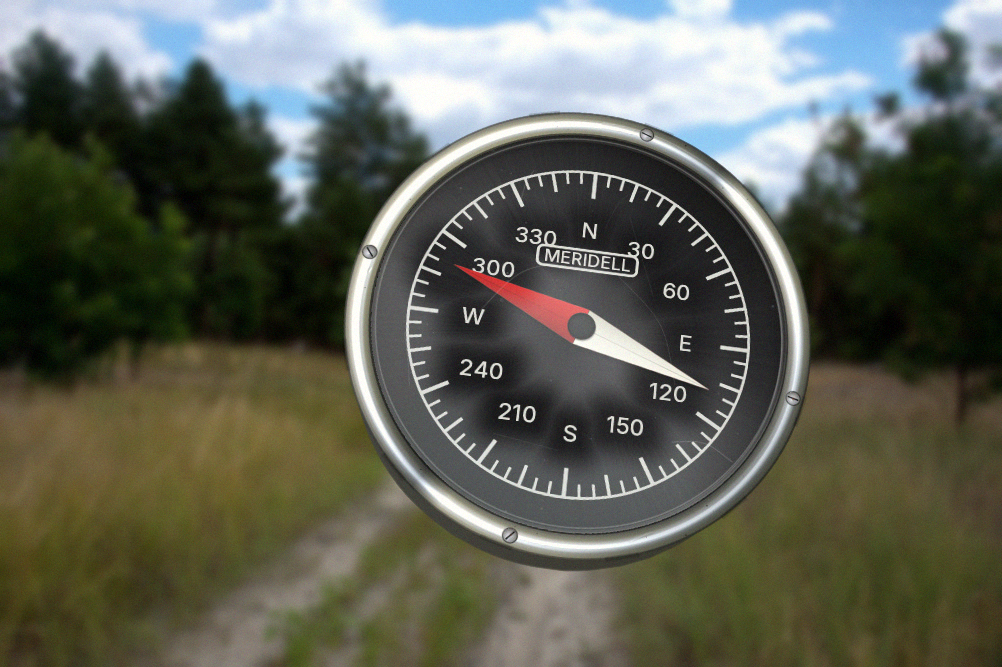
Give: 290,°
